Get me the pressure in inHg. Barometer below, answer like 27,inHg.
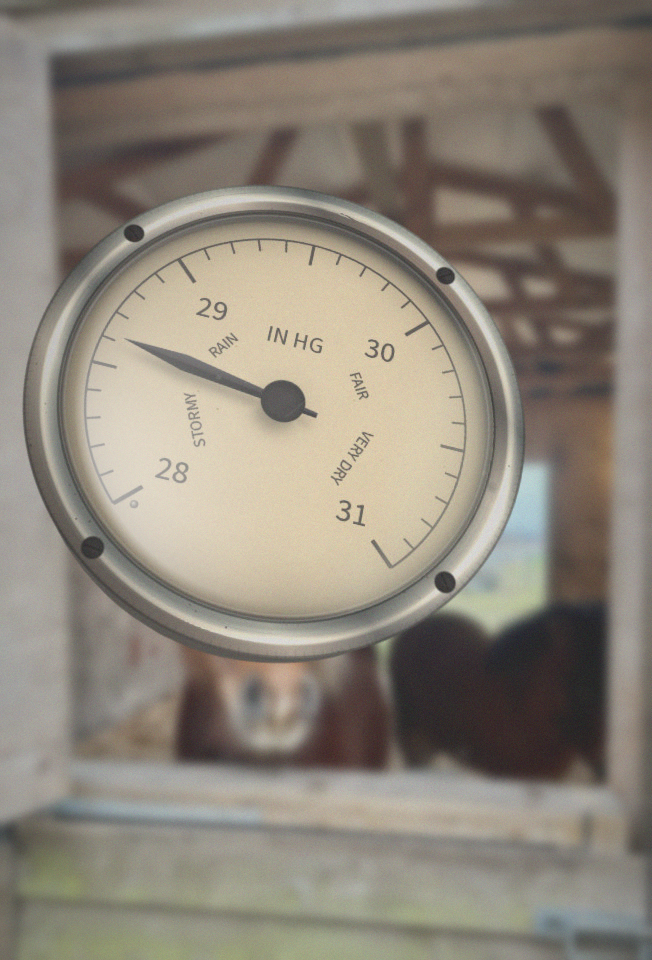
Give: 28.6,inHg
